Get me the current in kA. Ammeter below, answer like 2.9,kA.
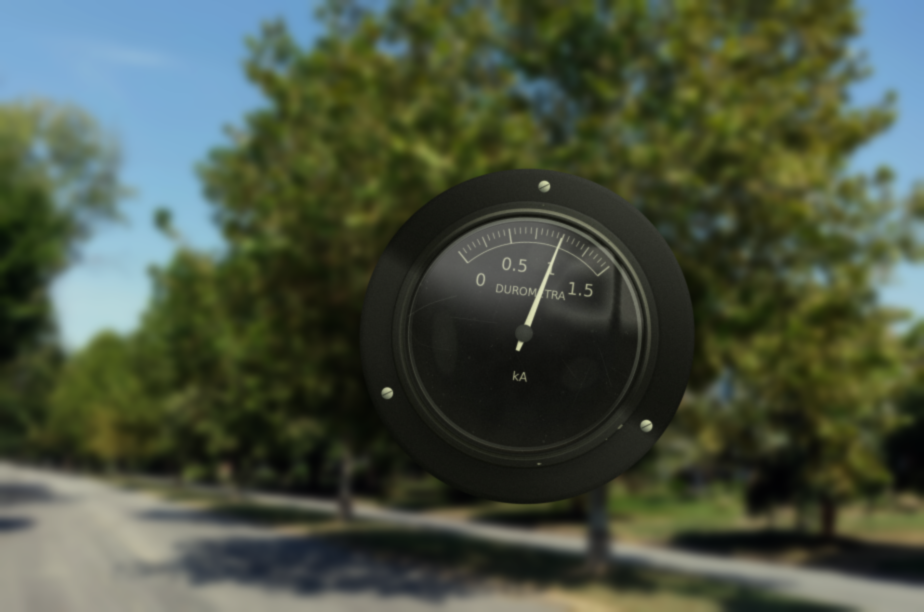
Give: 1,kA
